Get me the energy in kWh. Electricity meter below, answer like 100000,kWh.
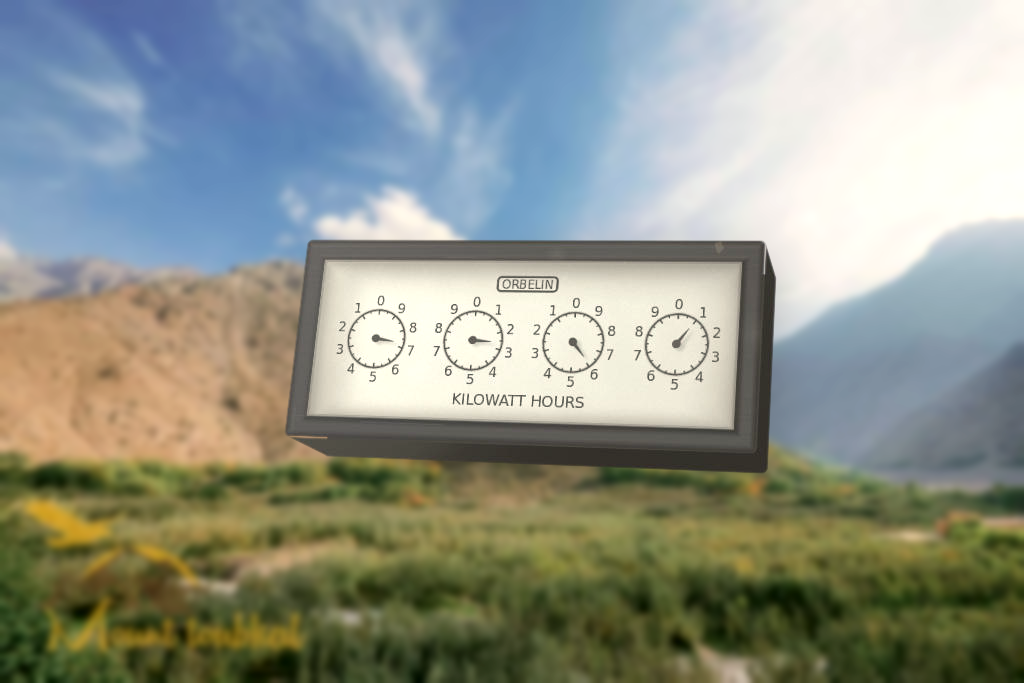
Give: 7261,kWh
